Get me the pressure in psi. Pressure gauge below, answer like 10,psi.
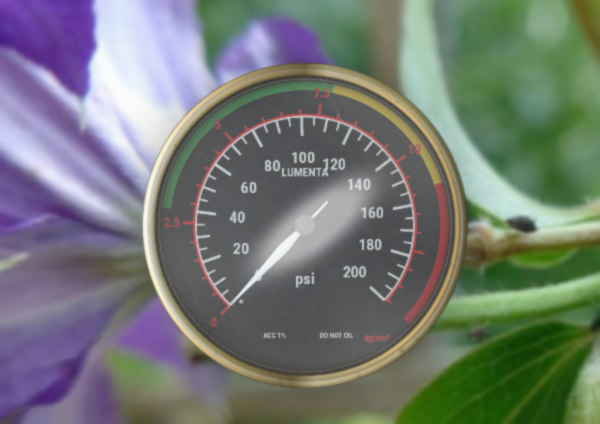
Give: 0,psi
